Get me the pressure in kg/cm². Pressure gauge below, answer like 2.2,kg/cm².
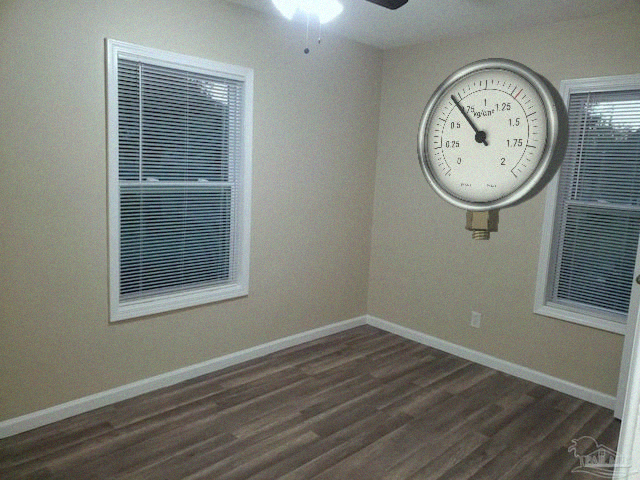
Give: 0.7,kg/cm²
